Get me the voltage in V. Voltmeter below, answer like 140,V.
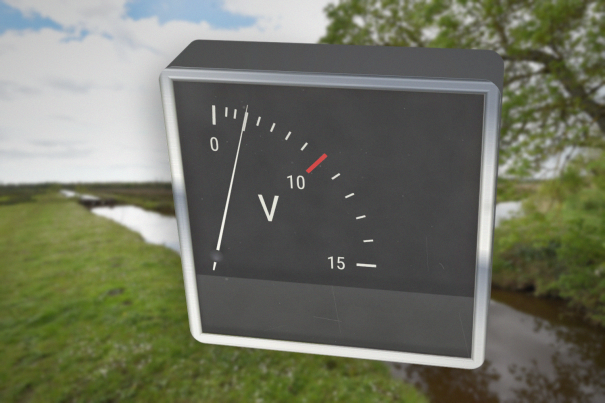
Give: 5,V
